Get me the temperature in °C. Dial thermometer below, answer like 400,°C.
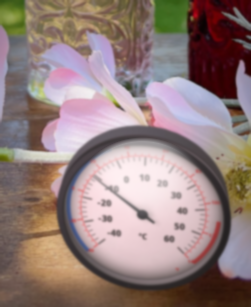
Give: -10,°C
